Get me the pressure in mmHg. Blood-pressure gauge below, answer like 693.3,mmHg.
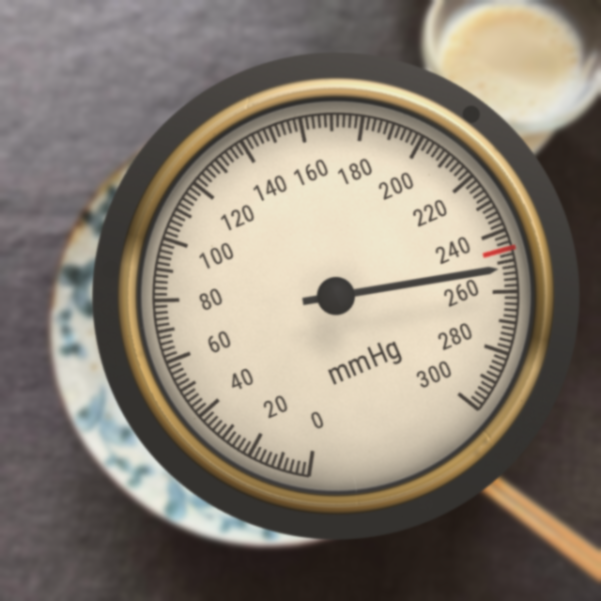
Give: 252,mmHg
